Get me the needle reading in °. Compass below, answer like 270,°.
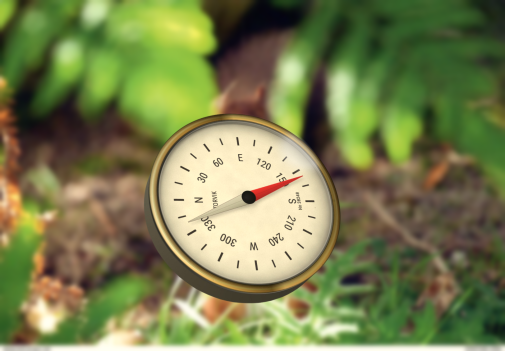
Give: 157.5,°
